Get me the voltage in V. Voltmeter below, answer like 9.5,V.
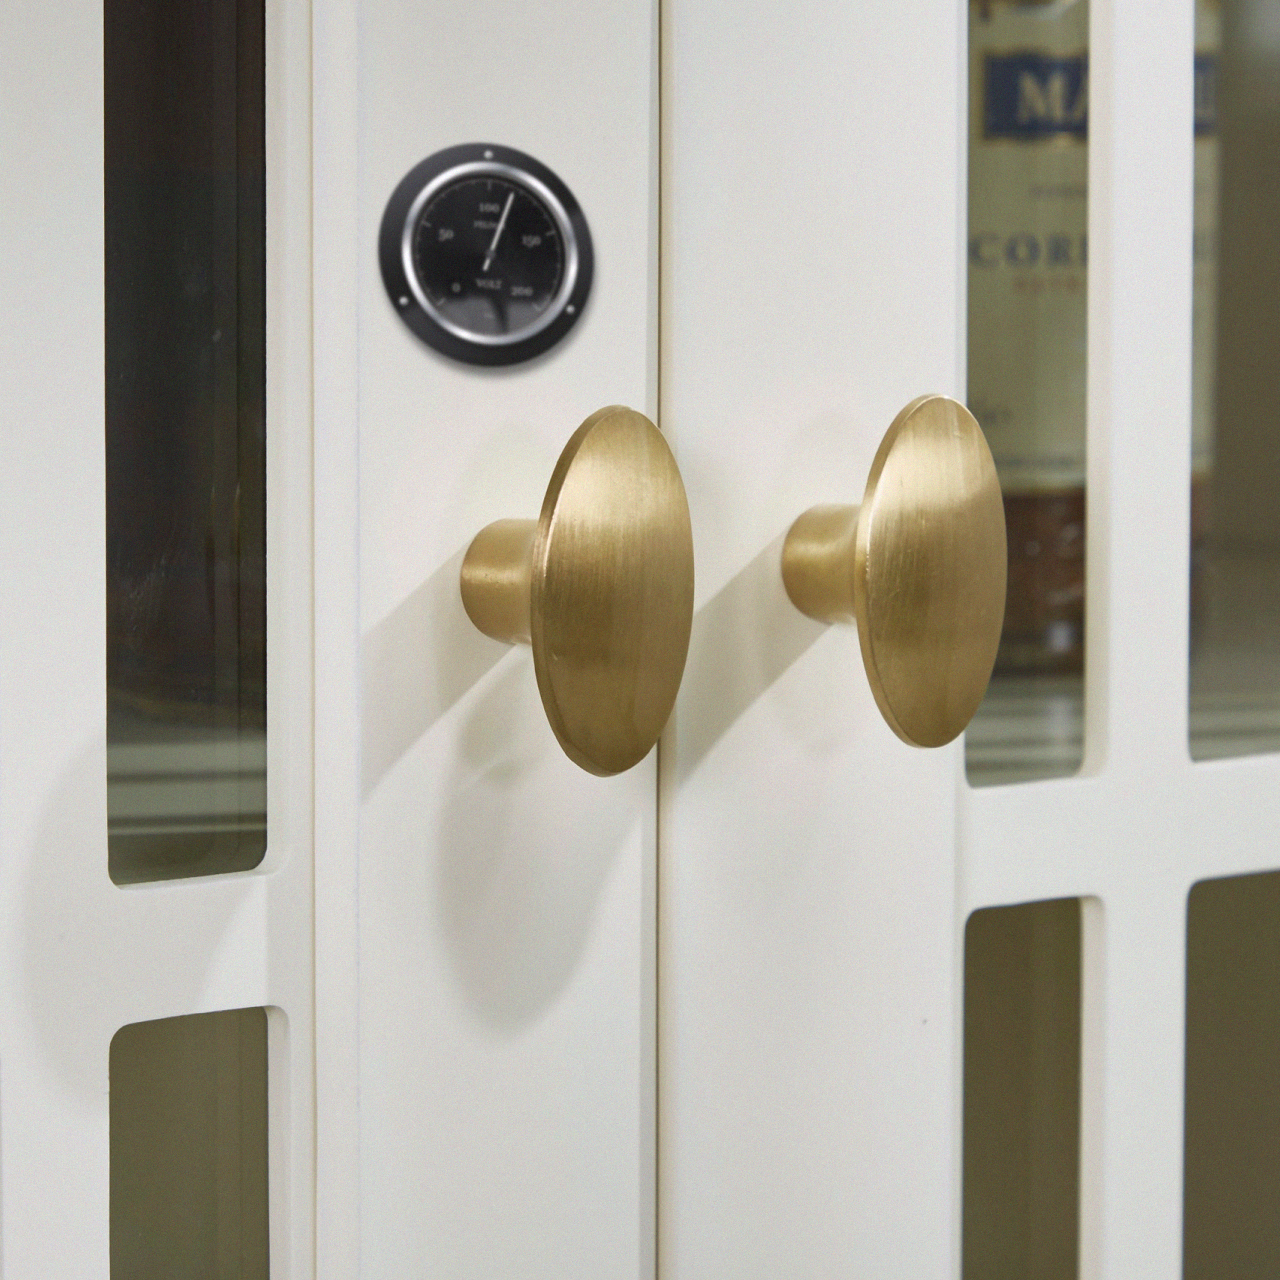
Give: 115,V
